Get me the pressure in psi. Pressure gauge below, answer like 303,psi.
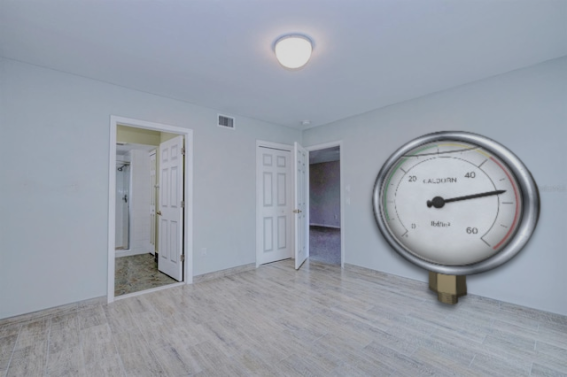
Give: 47.5,psi
